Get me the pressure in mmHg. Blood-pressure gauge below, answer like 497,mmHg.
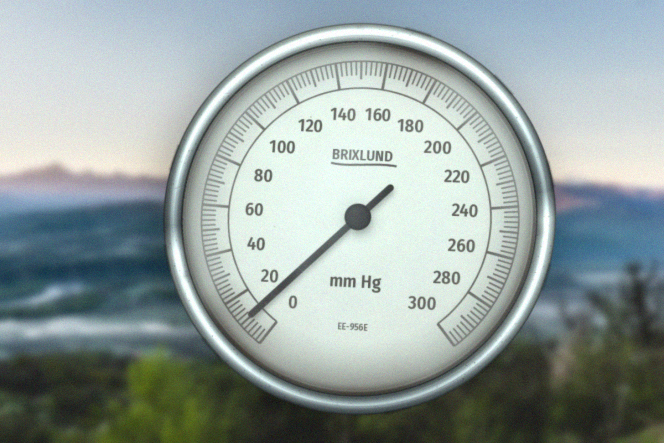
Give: 10,mmHg
